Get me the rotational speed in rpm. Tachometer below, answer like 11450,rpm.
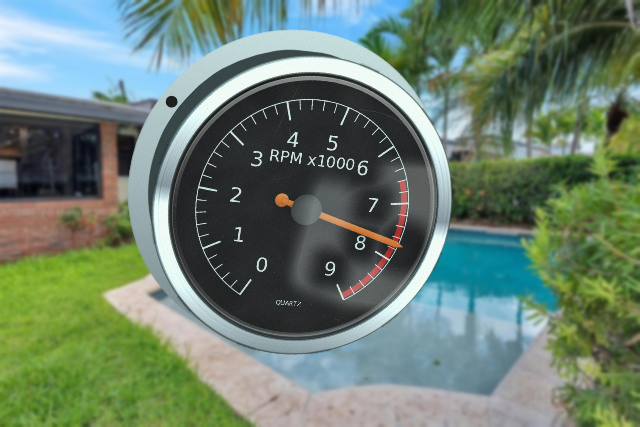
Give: 7700,rpm
